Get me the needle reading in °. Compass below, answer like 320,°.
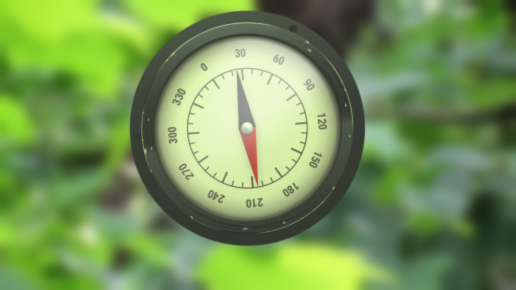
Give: 205,°
